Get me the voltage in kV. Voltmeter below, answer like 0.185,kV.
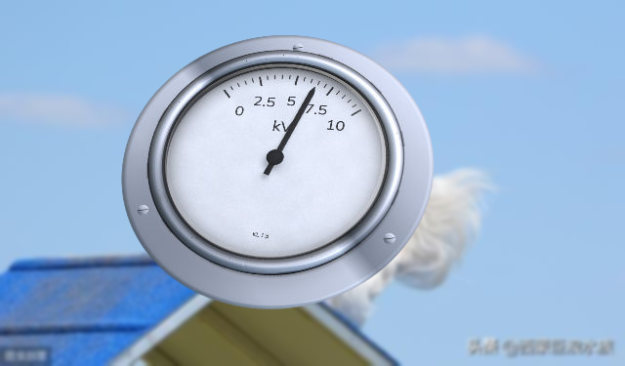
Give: 6.5,kV
